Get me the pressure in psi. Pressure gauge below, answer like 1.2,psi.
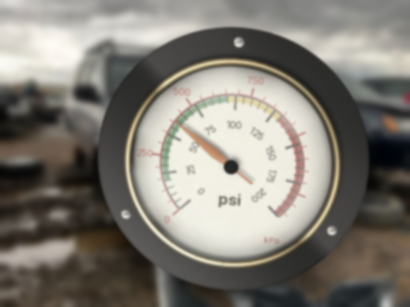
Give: 60,psi
